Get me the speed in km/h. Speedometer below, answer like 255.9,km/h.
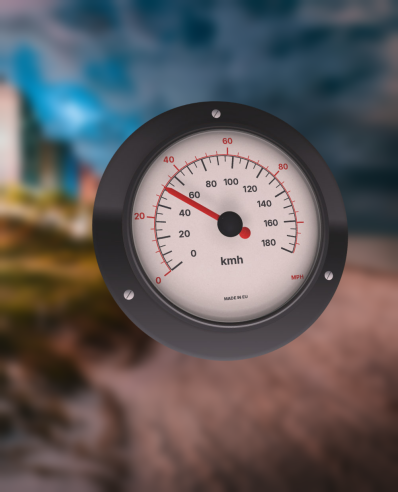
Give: 50,km/h
